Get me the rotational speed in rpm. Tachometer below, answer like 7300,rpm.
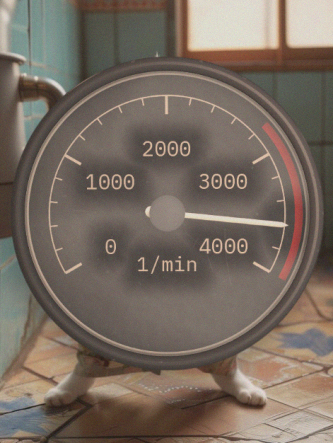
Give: 3600,rpm
